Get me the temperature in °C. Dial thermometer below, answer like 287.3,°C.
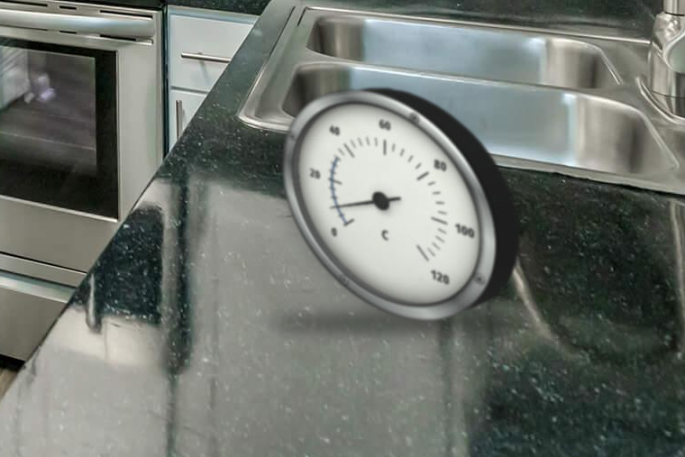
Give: 8,°C
